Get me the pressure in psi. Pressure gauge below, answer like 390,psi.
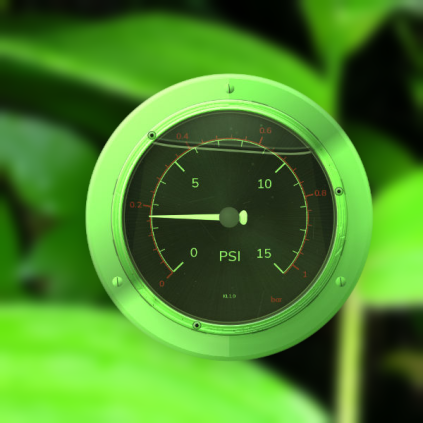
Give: 2.5,psi
